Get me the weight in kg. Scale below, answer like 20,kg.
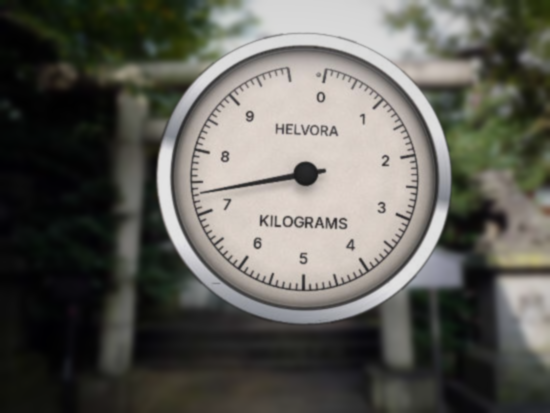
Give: 7.3,kg
